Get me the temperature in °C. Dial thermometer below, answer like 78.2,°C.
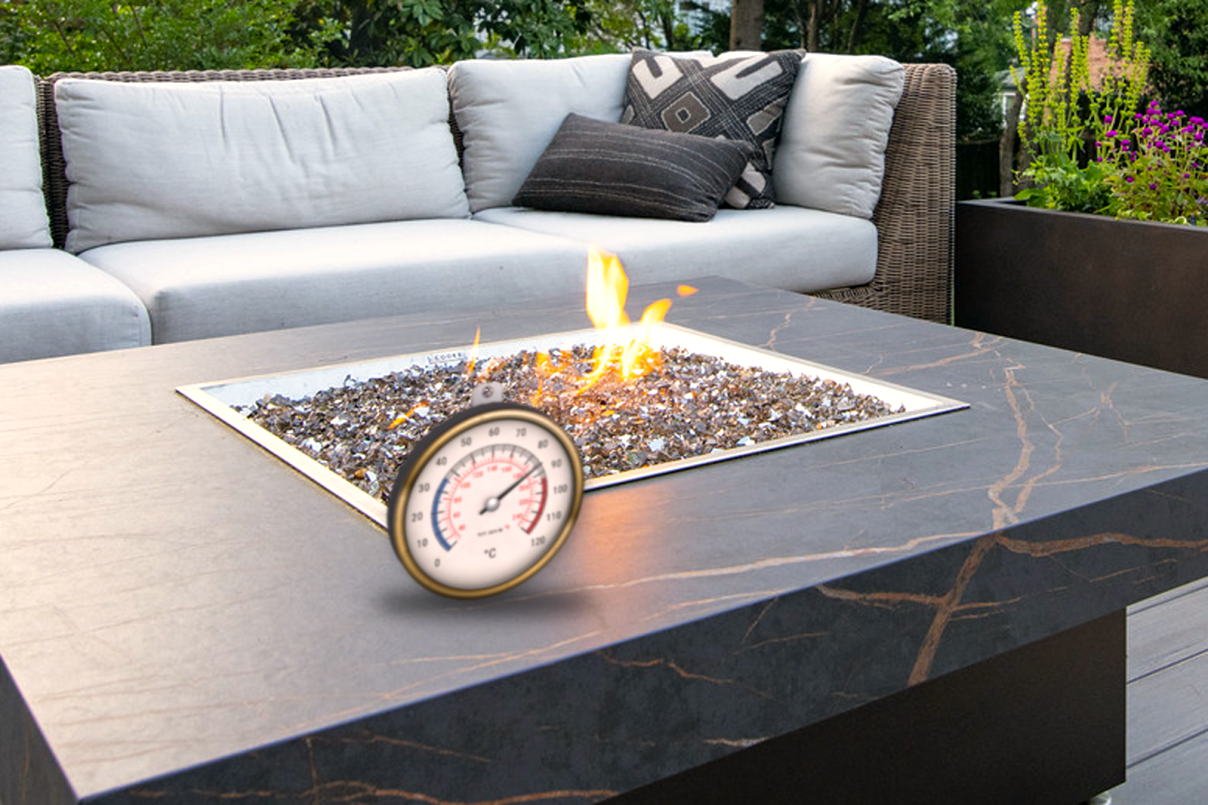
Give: 85,°C
